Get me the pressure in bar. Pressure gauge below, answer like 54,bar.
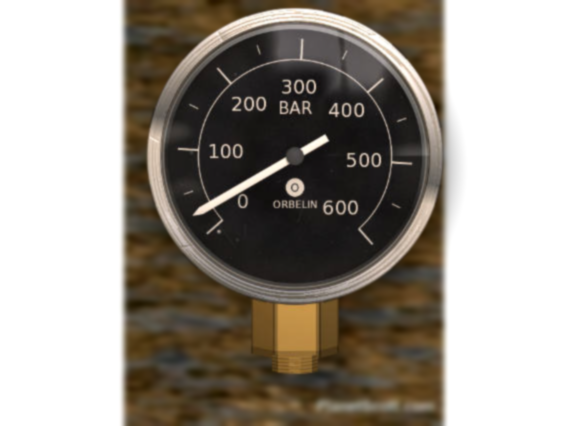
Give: 25,bar
